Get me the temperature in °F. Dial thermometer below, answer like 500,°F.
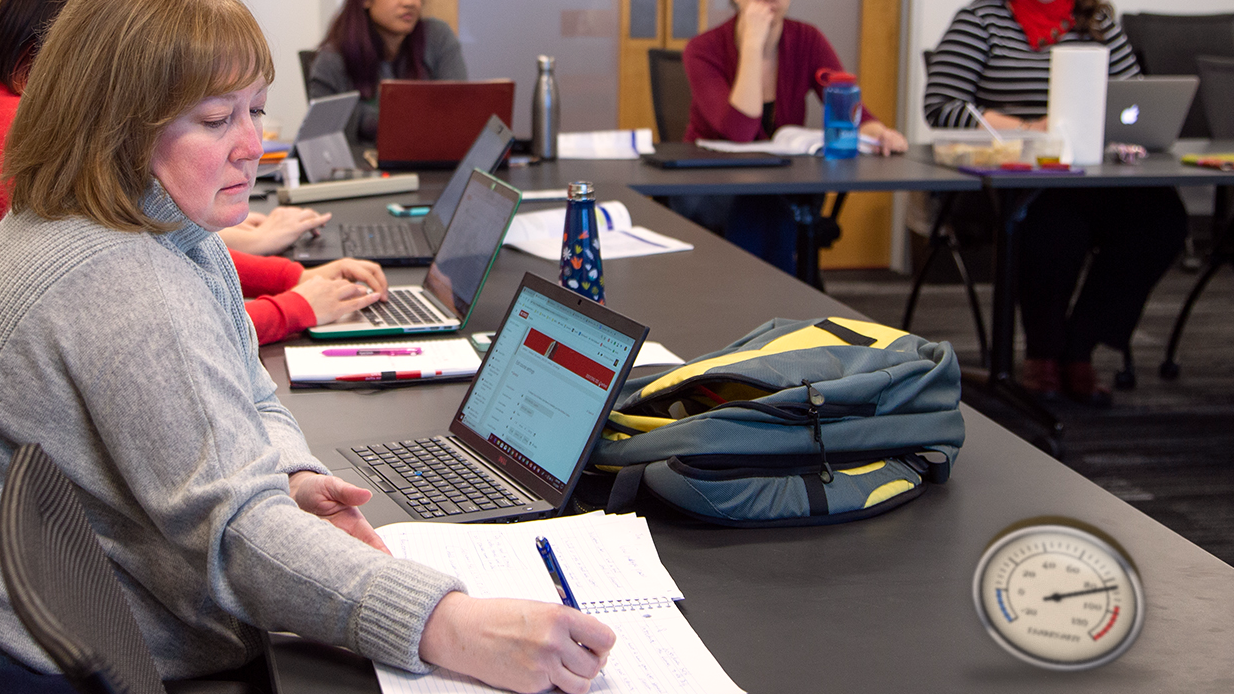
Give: 84,°F
